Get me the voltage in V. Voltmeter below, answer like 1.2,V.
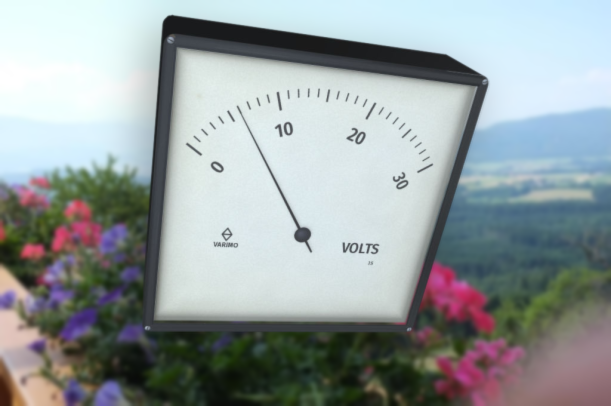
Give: 6,V
